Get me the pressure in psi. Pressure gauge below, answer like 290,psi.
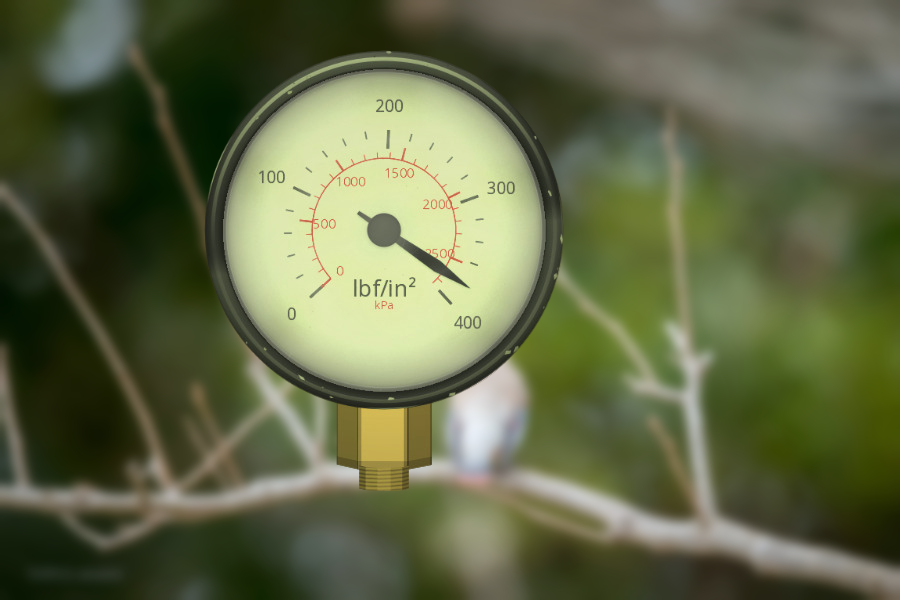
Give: 380,psi
